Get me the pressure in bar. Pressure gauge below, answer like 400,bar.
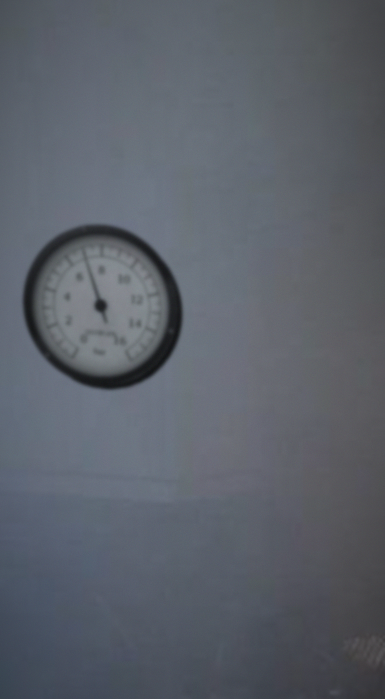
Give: 7,bar
